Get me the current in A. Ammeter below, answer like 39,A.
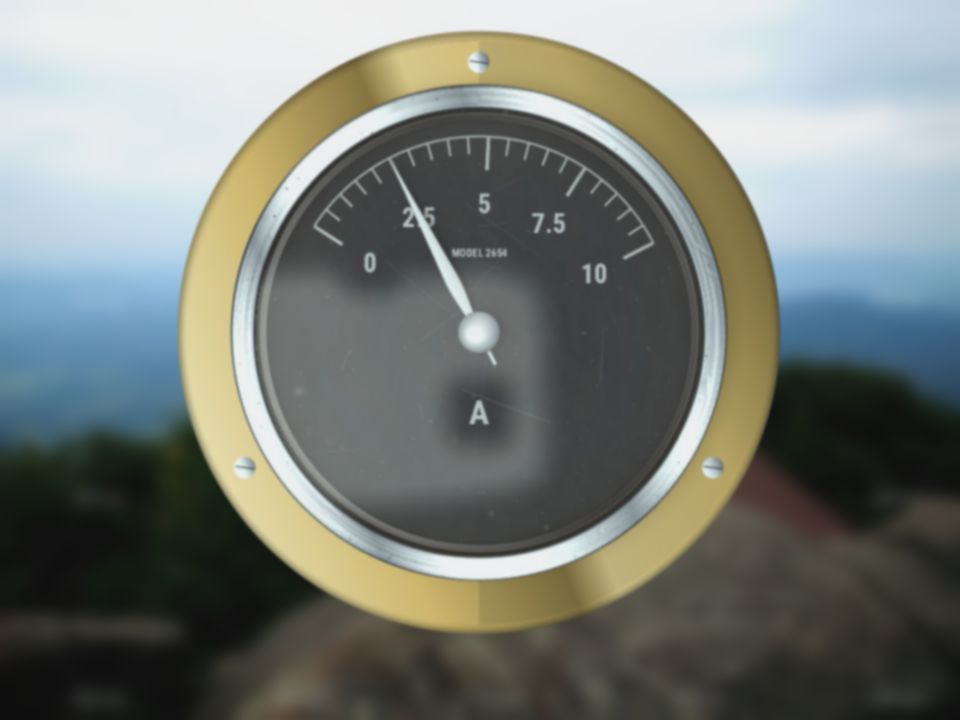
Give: 2.5,A
